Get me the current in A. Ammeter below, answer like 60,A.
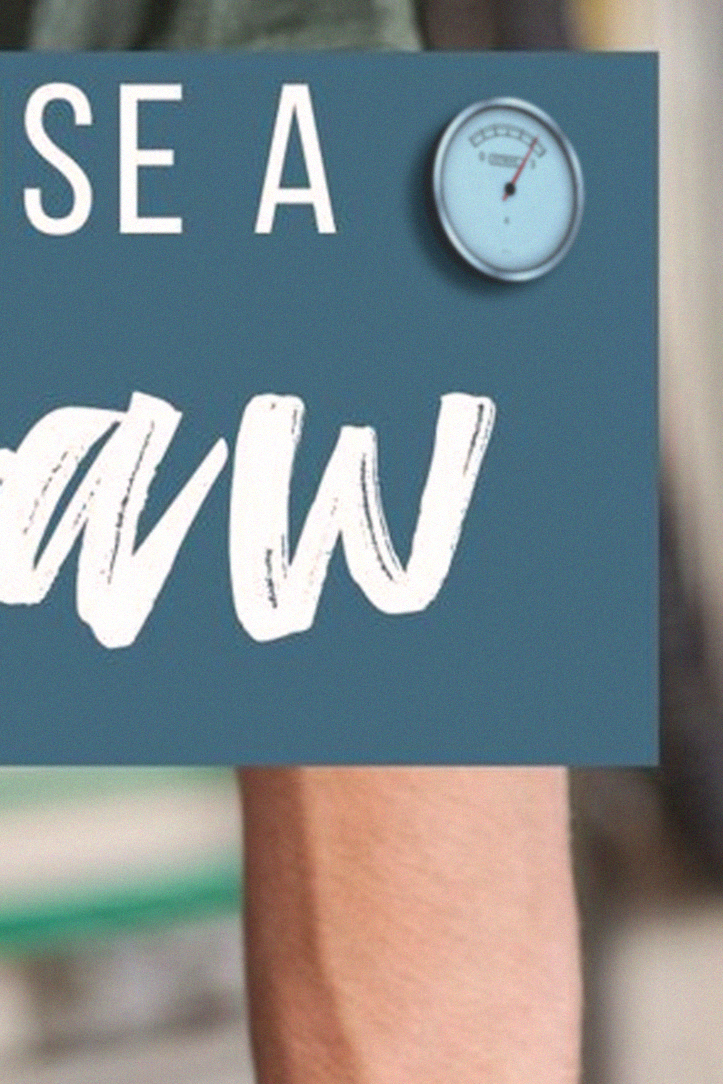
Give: 2.5,A
